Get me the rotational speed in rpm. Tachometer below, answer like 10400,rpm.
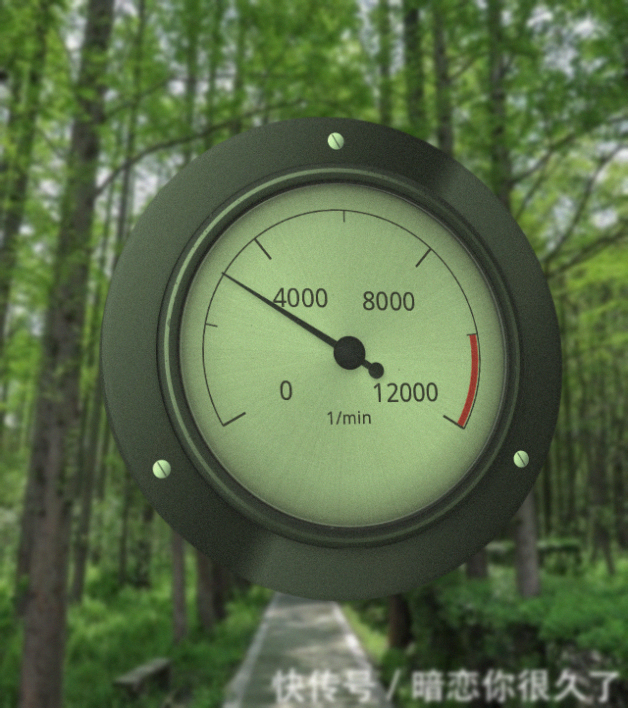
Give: 3000,rpm
